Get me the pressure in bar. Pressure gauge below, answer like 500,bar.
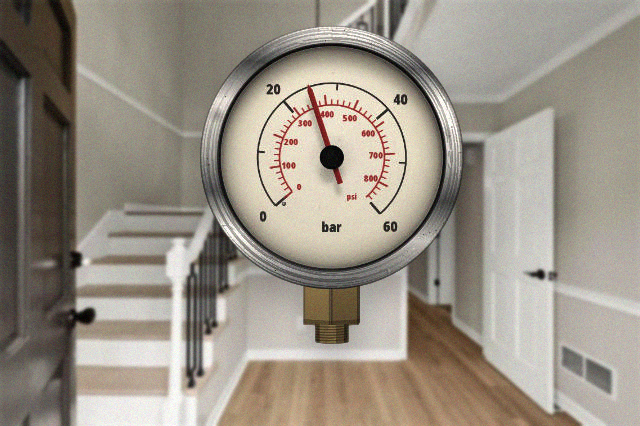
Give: 25,bar
